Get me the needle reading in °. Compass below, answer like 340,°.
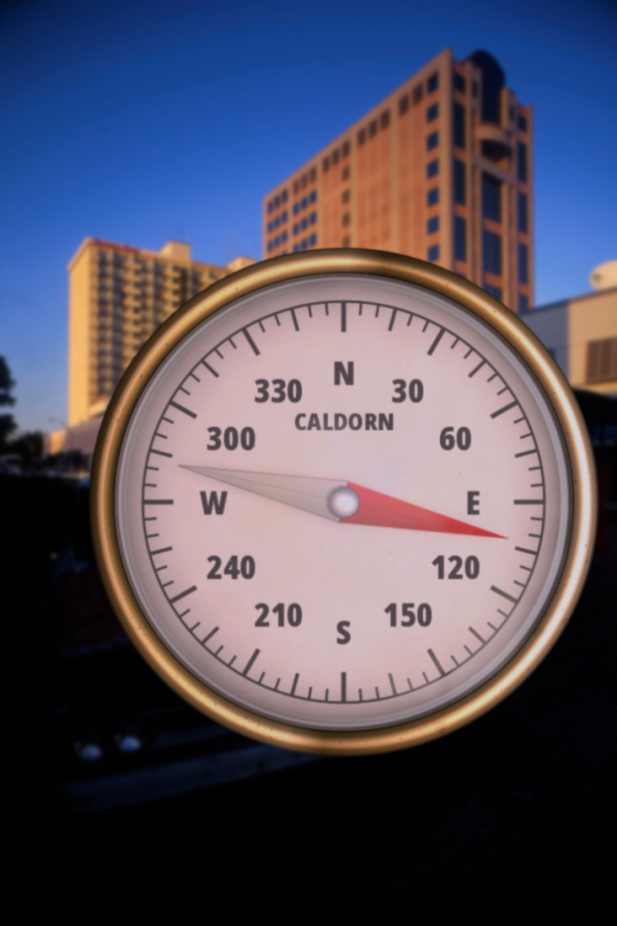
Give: 102.5,°
